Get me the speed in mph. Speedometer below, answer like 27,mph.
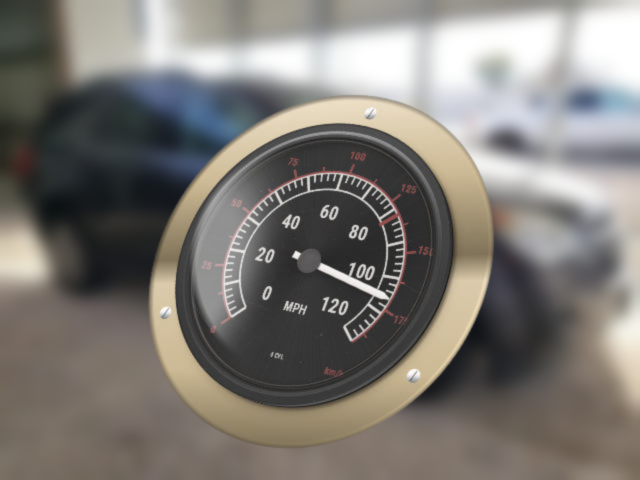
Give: 106,mph
